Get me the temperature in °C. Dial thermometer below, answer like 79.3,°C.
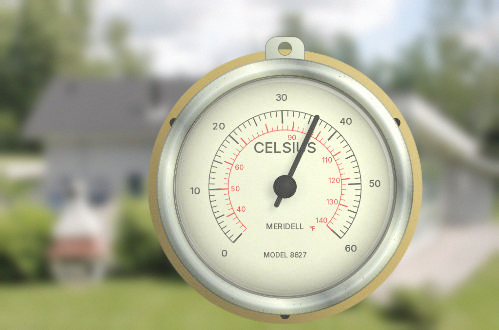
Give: 36,°C
